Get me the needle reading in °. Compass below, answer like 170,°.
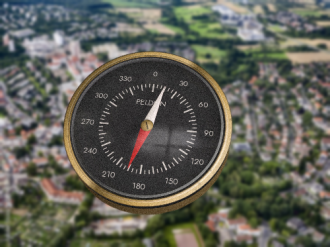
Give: 195,°
